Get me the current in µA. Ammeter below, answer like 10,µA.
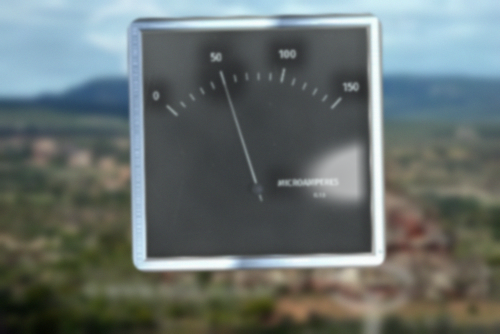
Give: 50,µA
